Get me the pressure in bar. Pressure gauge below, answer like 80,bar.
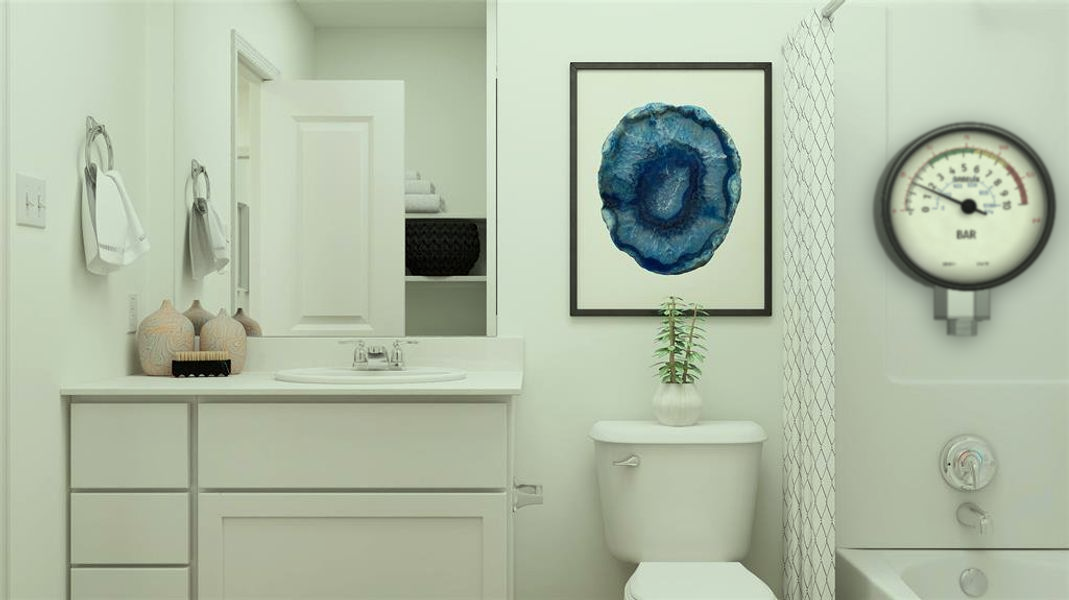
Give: 1.5,bar
